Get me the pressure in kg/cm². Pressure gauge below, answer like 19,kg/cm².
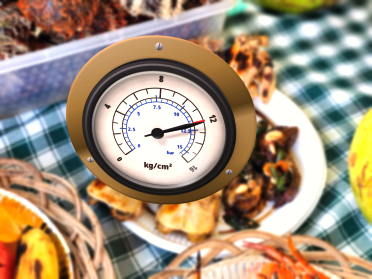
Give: 12,kg/cm²
